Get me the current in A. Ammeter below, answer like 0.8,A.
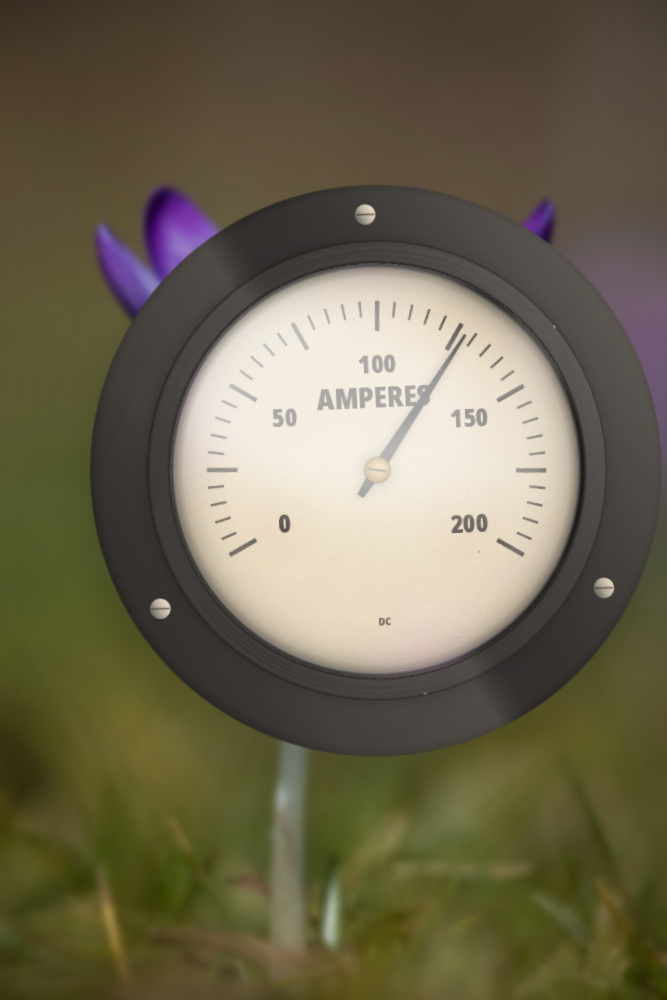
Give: 127.5,A
